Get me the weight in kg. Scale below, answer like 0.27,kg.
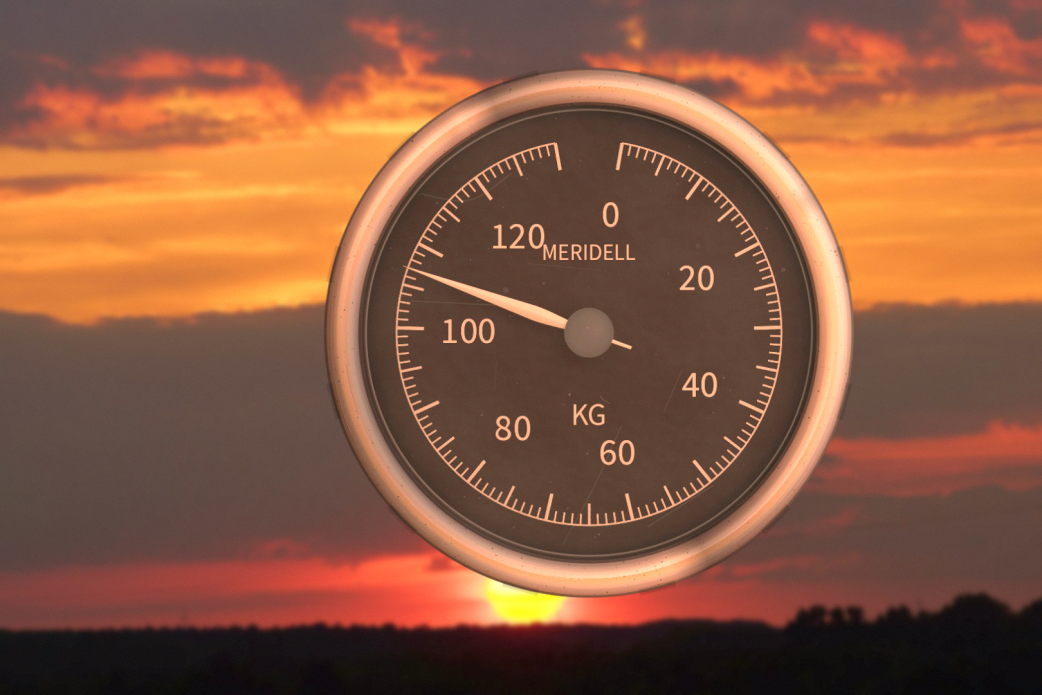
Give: 107,kg
